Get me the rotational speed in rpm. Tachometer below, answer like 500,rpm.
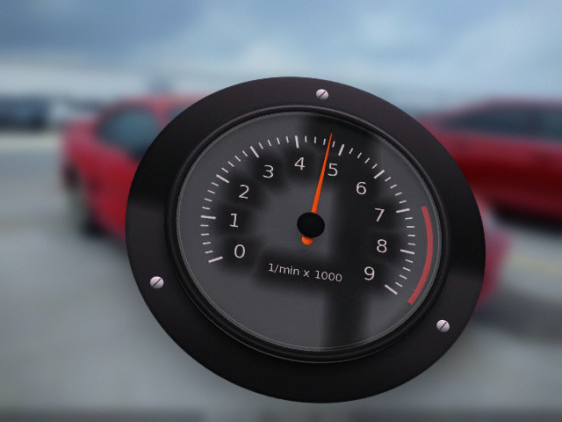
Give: 4700,rpm
